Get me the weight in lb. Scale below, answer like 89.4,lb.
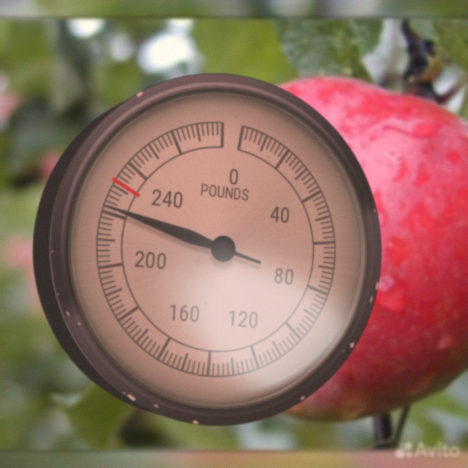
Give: 222,lb
